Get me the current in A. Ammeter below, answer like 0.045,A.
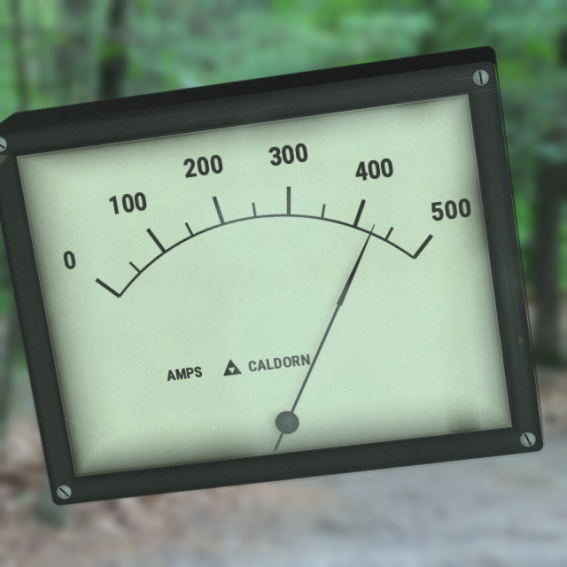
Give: 425,A
